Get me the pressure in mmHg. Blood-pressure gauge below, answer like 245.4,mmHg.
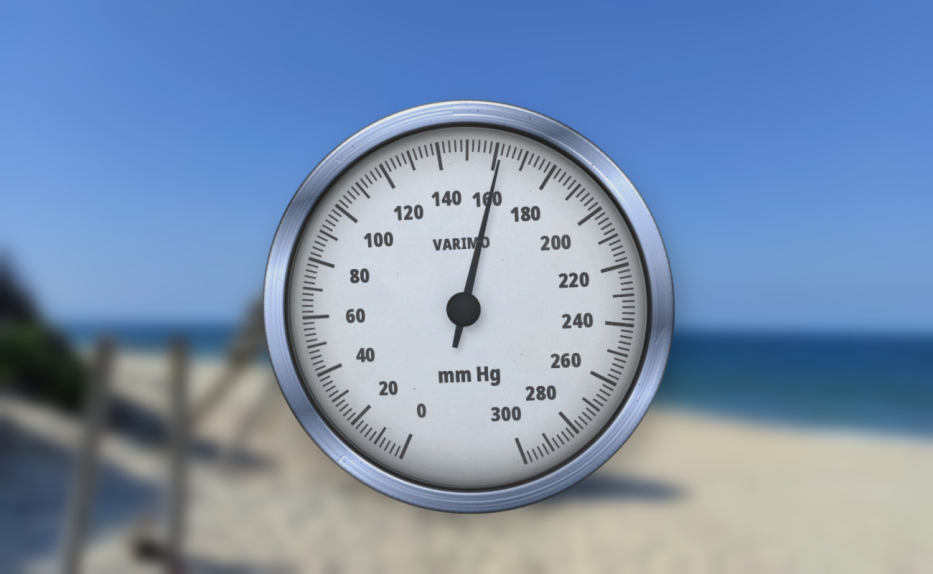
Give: 162,mmHg
